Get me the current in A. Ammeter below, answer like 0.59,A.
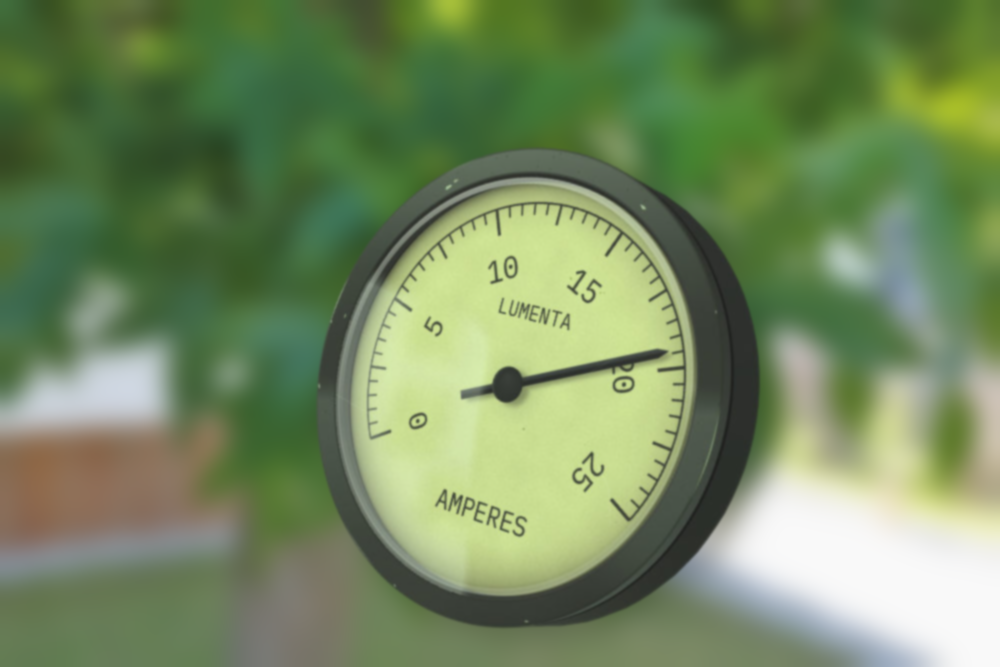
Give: 19.5,A
